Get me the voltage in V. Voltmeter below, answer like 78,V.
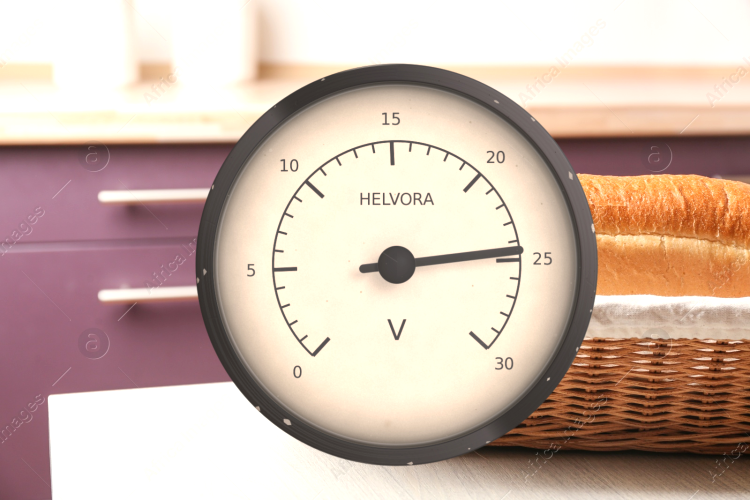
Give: 24.5,V
